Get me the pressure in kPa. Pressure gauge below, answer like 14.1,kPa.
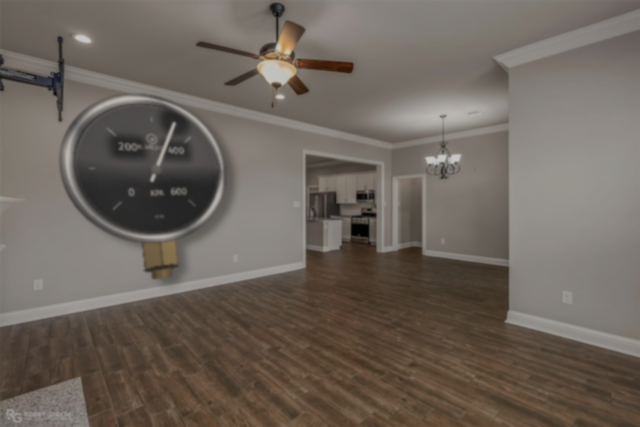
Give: 350,kPa
